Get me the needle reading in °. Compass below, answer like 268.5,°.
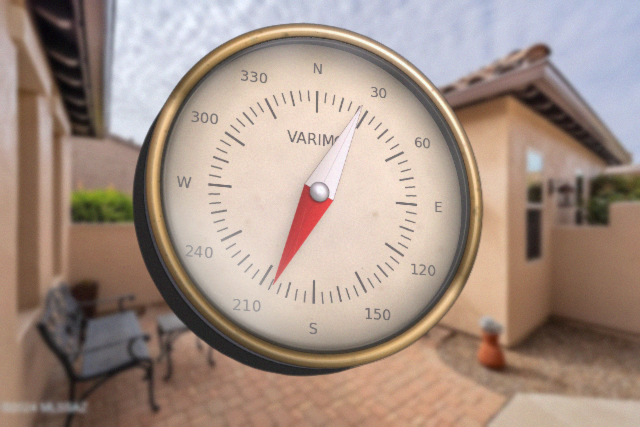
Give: 205,°
